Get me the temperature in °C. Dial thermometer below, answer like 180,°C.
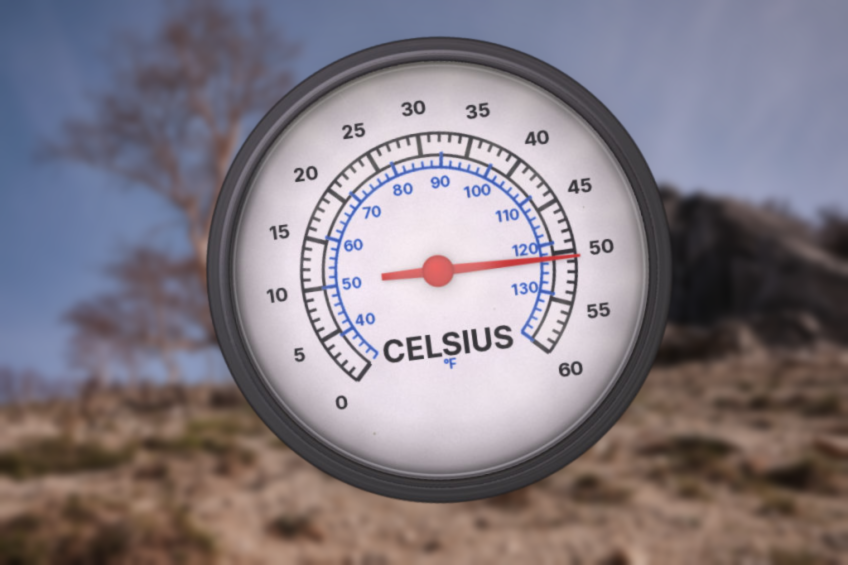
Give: 50.5,°C
